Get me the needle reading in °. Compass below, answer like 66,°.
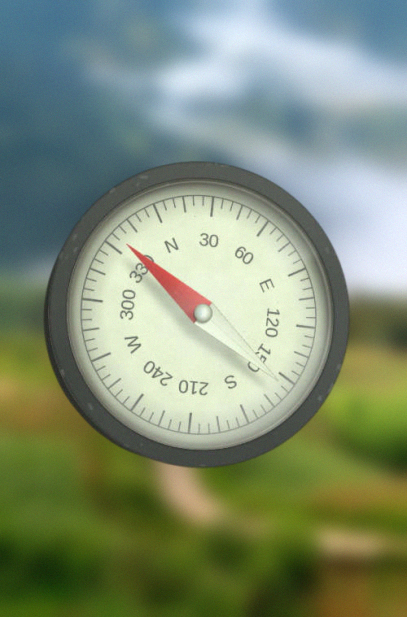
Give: 335,°
